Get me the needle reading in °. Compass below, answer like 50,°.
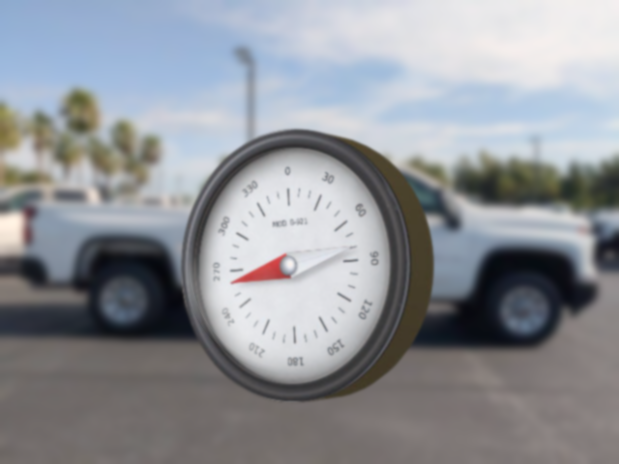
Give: 260,°
